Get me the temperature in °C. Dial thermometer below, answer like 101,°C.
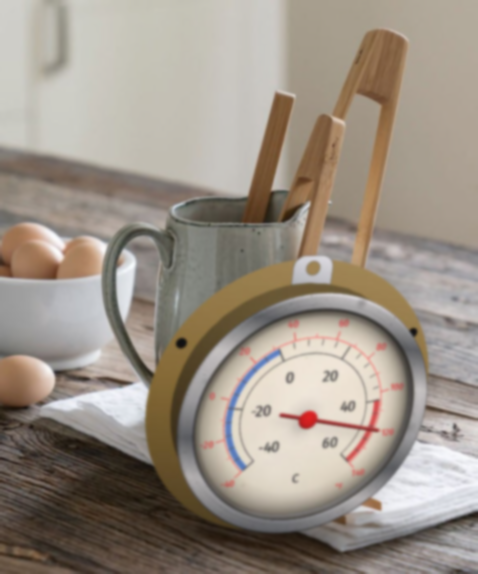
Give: 48,°C
